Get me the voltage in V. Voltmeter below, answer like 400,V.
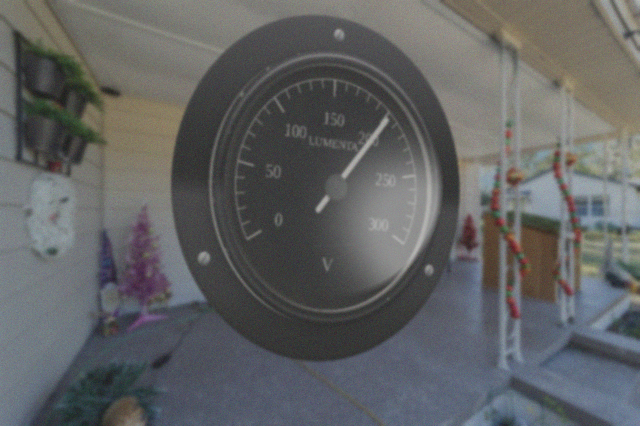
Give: 200,V
